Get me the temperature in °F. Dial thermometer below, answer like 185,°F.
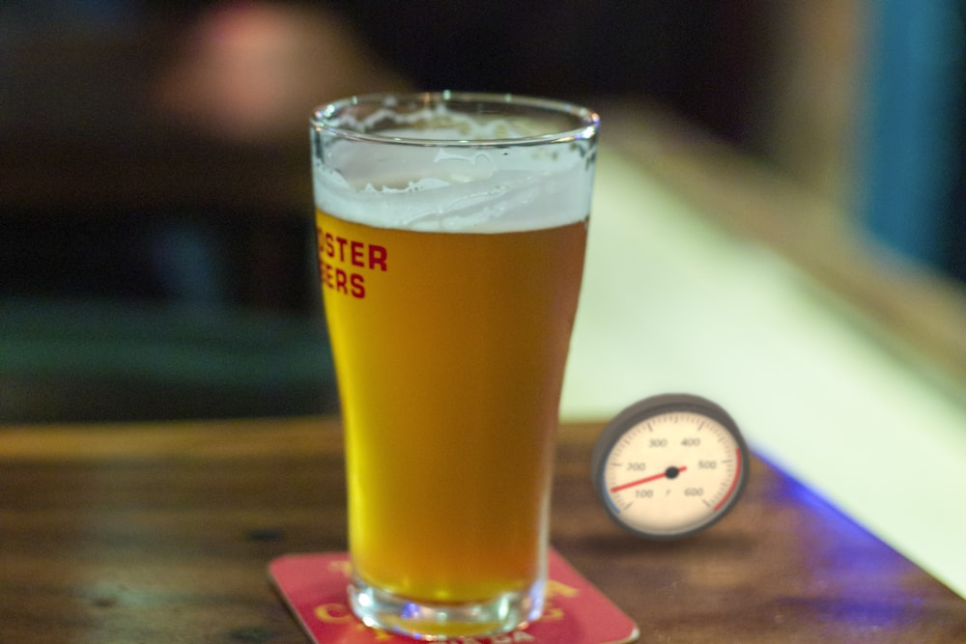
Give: 150,°F
